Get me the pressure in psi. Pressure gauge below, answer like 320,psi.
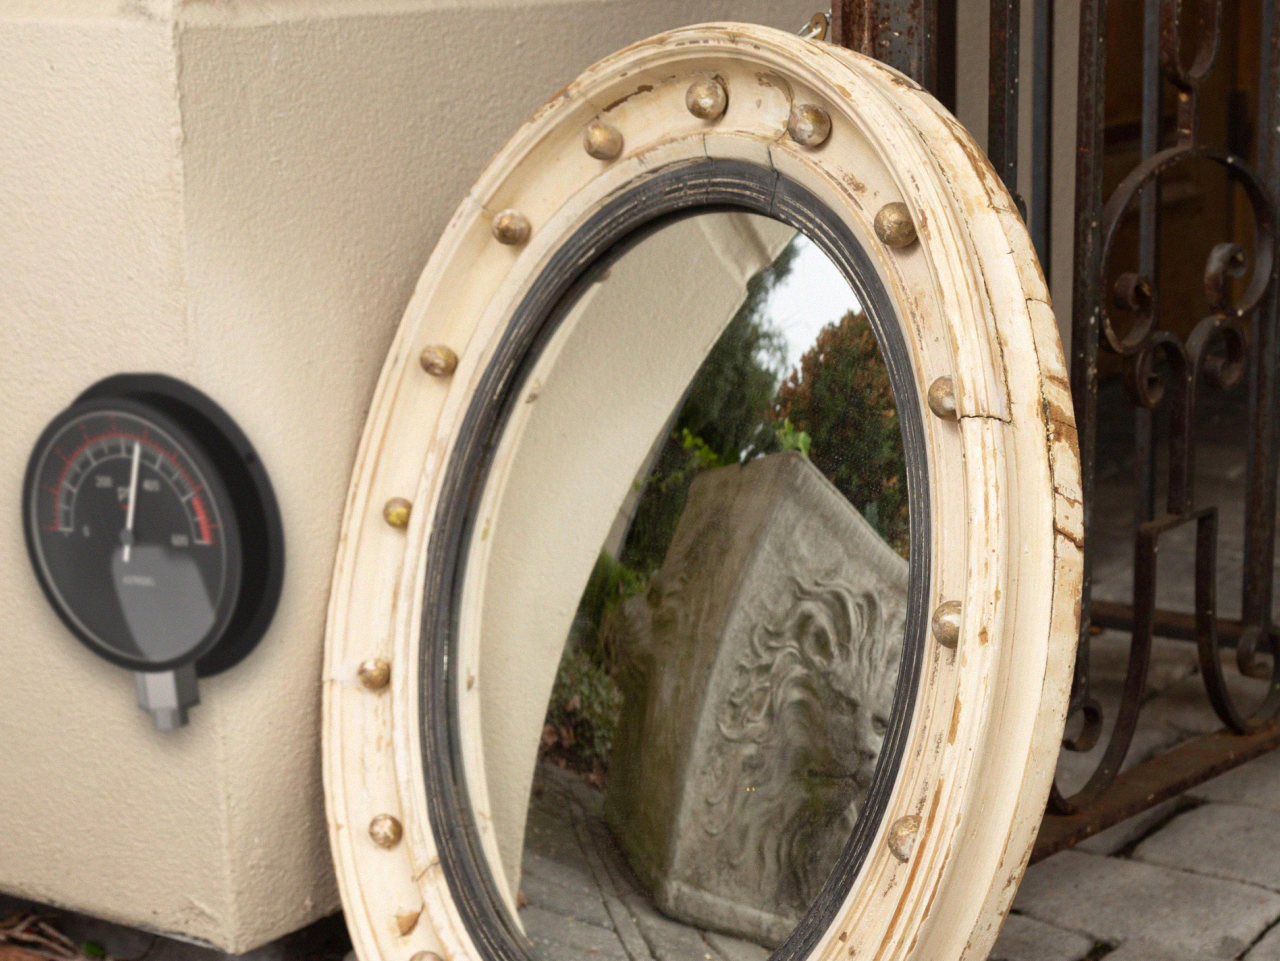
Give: 350,psi
